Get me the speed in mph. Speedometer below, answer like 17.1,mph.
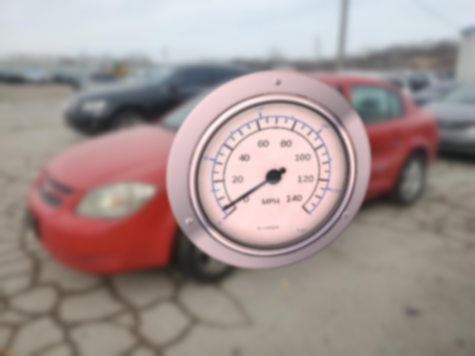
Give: 5,mph
